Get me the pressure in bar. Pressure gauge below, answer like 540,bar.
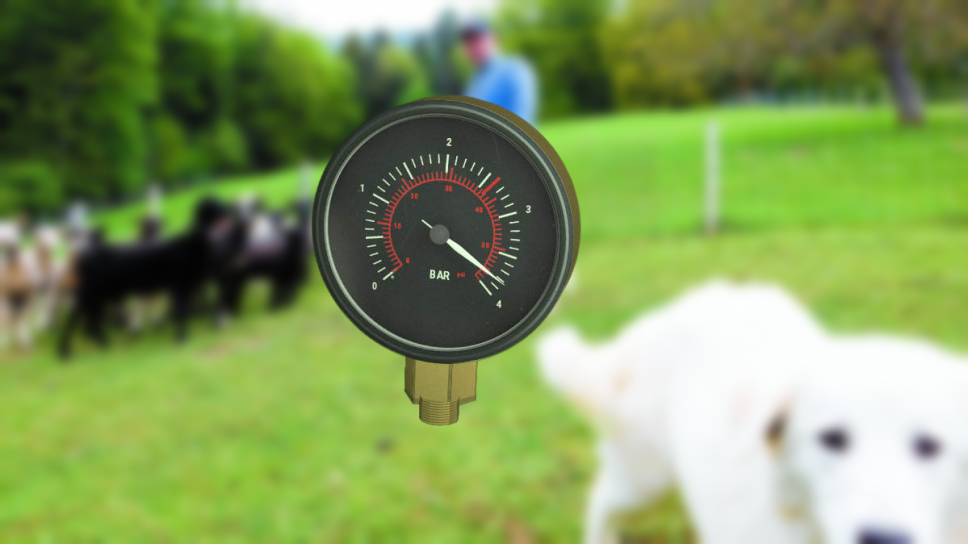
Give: 3.8,bar
